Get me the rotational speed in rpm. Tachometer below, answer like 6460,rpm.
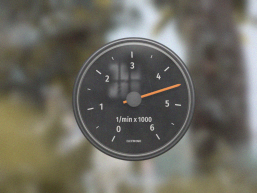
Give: 4500,rpm
